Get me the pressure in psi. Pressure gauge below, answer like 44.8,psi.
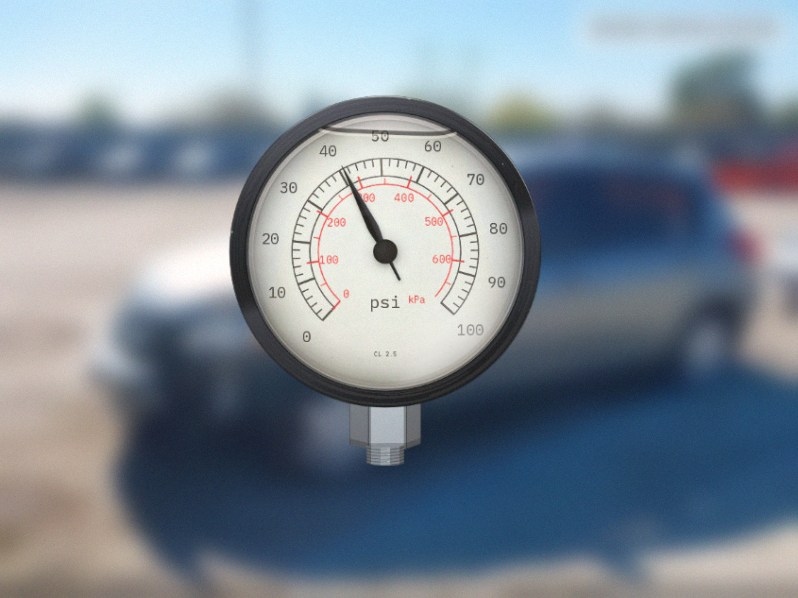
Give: 41,psi
